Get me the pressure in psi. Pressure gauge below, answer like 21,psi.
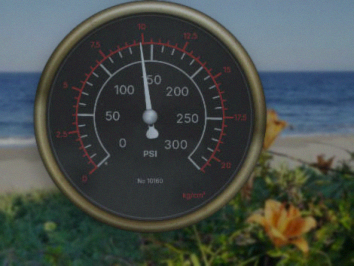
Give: 140,psi
